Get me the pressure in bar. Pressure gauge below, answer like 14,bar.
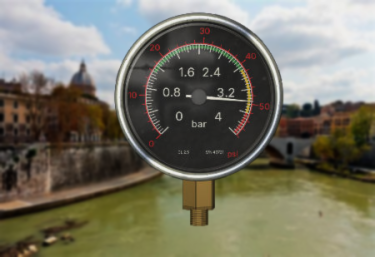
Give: 3.4,bar
